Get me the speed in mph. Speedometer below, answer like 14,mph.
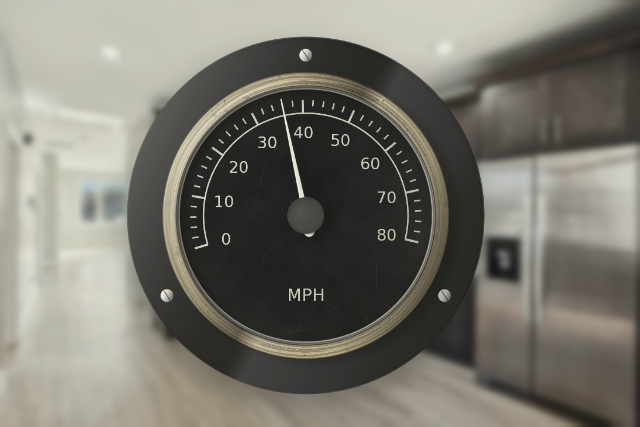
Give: 36,mph
